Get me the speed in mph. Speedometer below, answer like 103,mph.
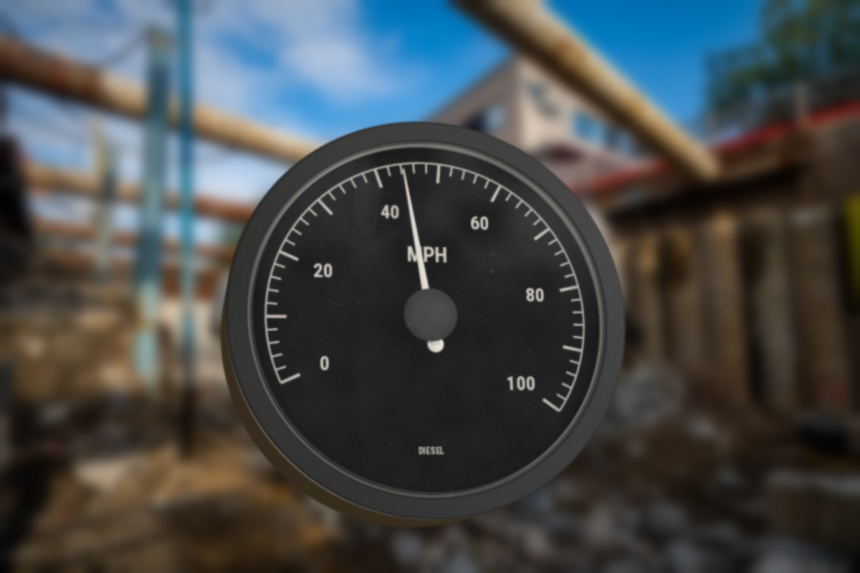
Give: 44,mph
